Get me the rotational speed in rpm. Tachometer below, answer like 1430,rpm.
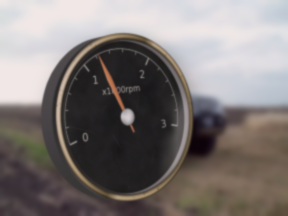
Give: 1200,rpm
